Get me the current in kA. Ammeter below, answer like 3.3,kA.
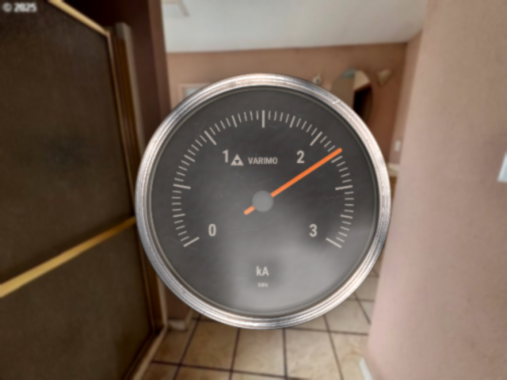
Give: 2.2,kA
